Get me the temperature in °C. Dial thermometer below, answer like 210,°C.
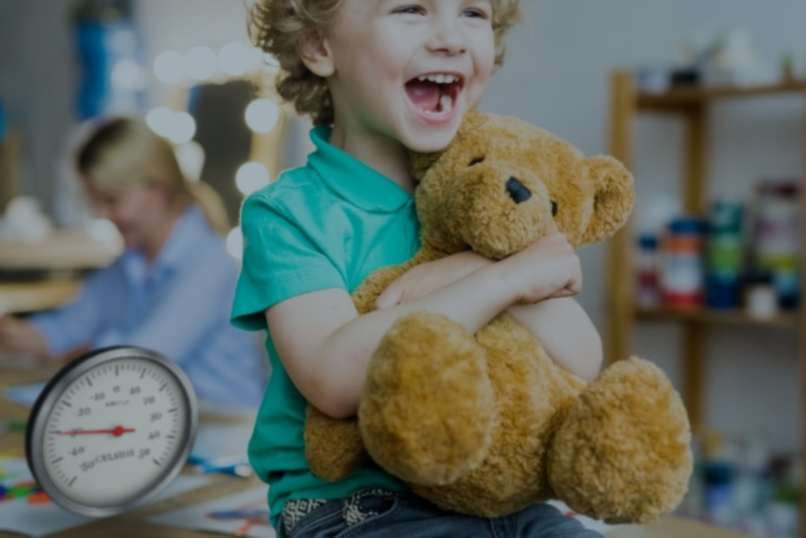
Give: -30,°C
